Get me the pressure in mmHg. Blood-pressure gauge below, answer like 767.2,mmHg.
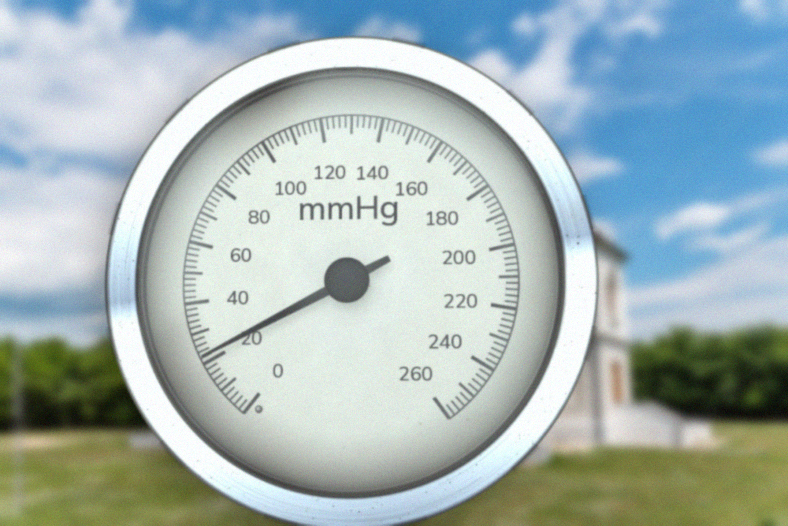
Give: 22,mmHg
